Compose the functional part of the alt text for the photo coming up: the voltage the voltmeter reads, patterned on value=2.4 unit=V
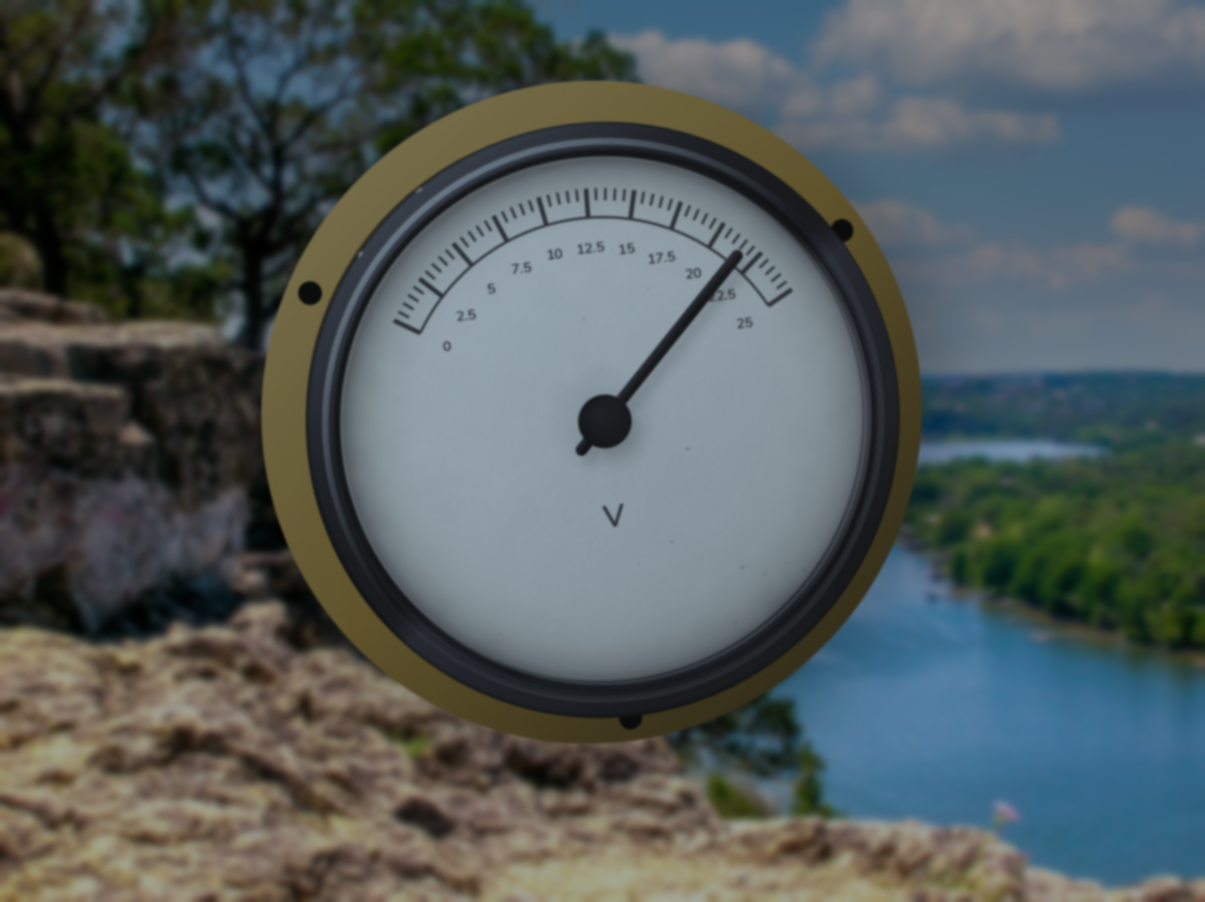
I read value=21.5 unit=V
